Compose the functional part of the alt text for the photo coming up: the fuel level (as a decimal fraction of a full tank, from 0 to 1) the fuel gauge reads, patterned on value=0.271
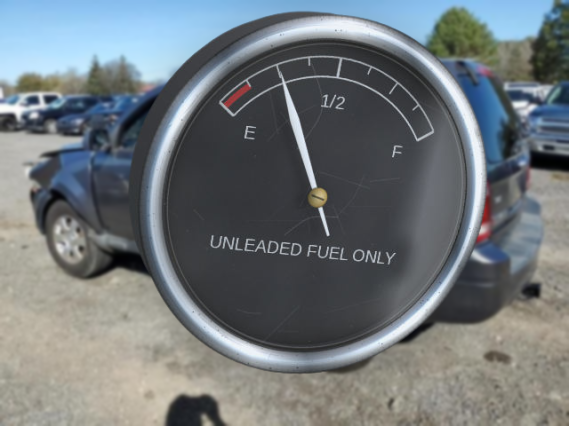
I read value=0.25
